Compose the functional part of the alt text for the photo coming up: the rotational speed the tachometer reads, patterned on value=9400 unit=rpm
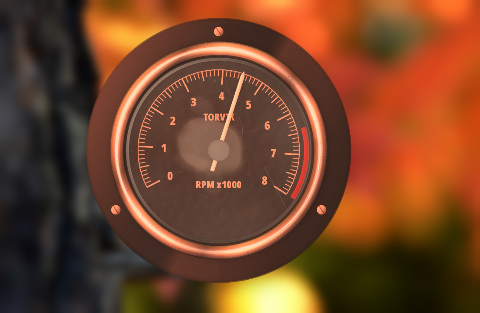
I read value=4500 unit=rpm
